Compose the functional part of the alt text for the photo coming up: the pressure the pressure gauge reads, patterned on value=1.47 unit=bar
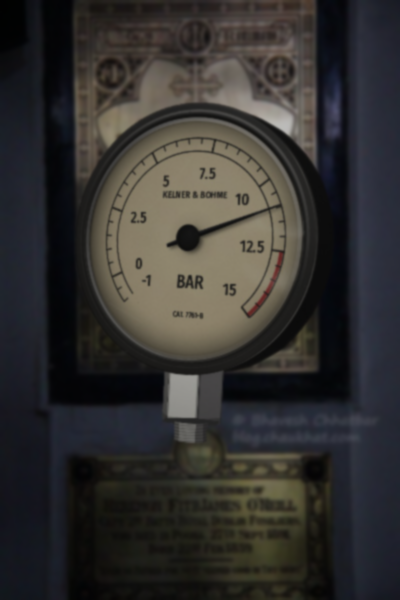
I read value=11 unit=bar
